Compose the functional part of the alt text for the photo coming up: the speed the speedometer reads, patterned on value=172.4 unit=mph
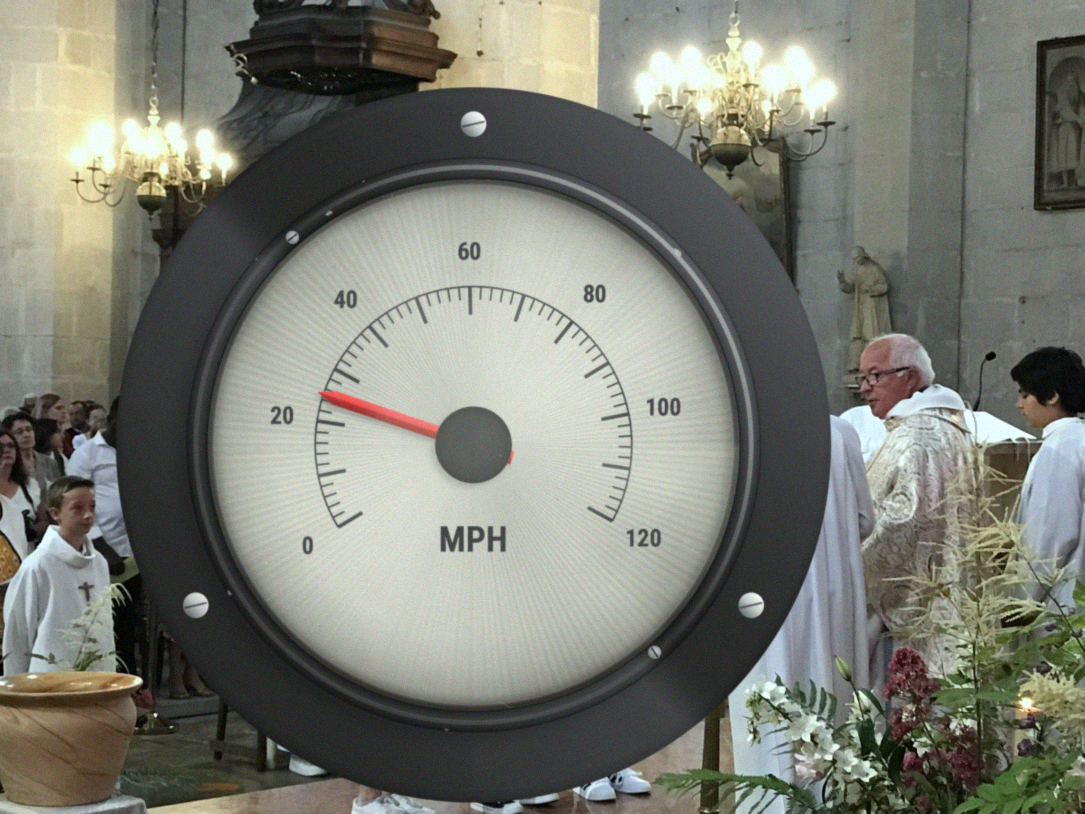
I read value=25 unit=mph
